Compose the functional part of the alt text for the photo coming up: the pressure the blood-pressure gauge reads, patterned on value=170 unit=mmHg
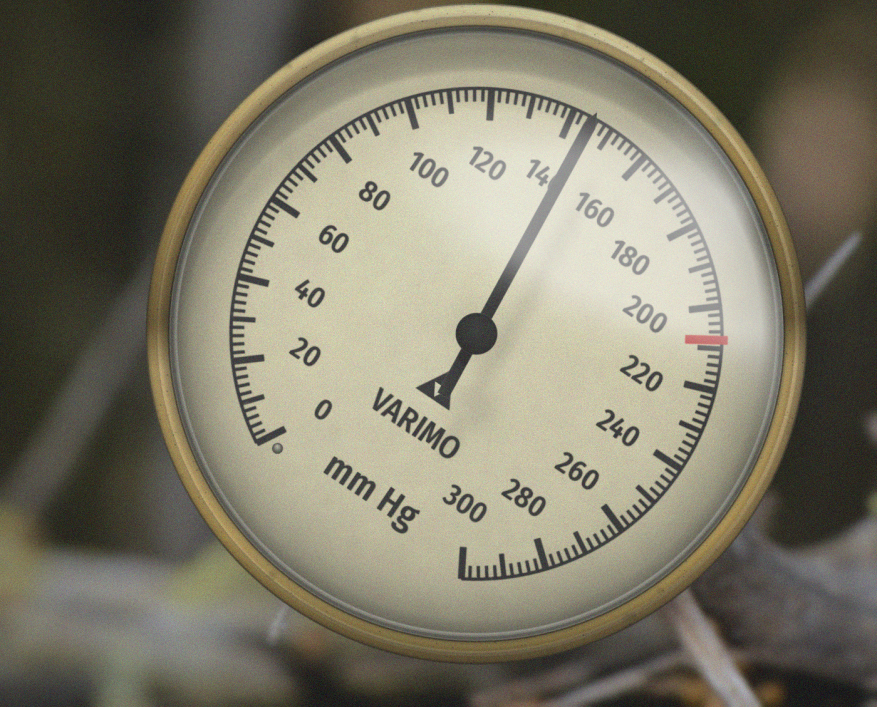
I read value=145 unit=mmHg
